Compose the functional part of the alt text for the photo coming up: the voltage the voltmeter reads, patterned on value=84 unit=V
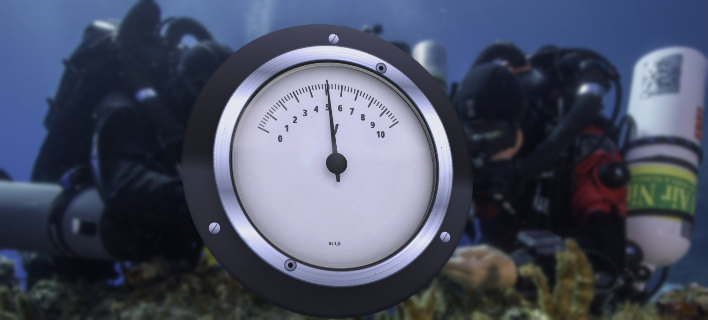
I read value=5 unit=V
